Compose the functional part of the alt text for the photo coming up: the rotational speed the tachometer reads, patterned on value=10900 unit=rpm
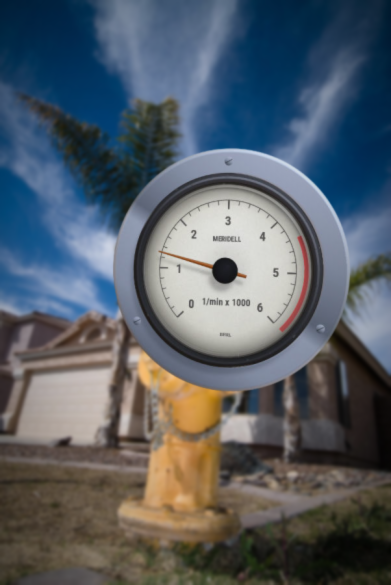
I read value=1300 unit=rpm
